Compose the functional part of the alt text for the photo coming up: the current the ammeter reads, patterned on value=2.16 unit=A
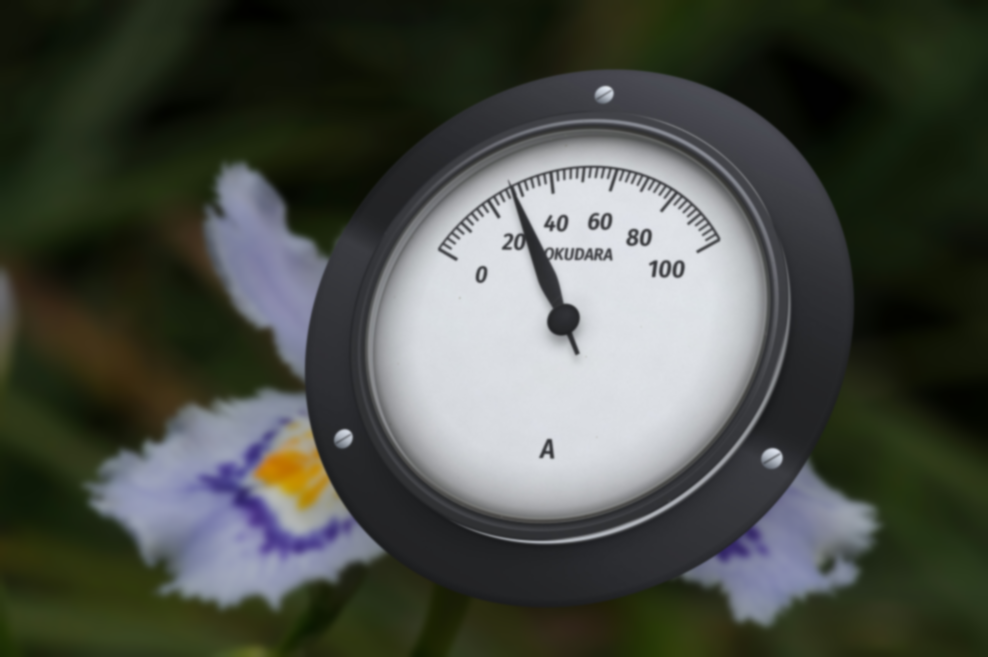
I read value=28 unit=A
